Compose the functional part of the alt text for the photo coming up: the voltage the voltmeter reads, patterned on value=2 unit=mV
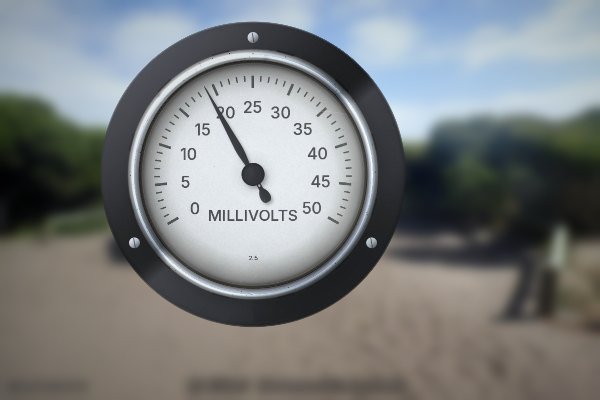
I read value=19 unit=mV
